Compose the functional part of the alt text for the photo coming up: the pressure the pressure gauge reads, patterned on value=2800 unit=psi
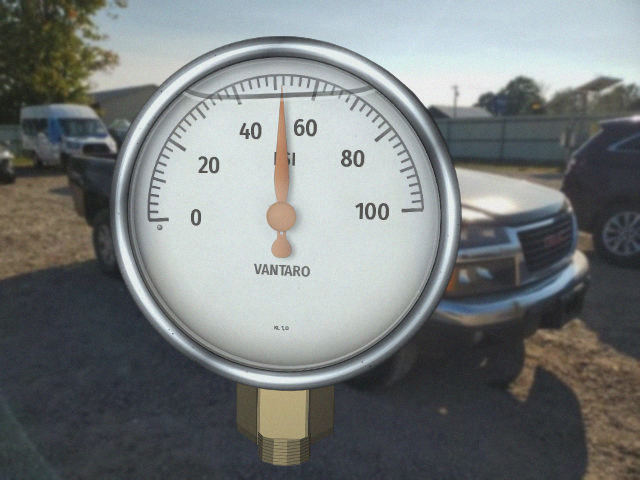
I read value=52 unit=psi
